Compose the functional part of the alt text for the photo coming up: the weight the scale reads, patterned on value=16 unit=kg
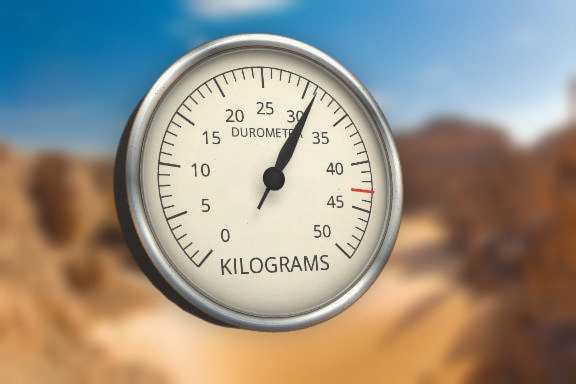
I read value=31 unit=kg
